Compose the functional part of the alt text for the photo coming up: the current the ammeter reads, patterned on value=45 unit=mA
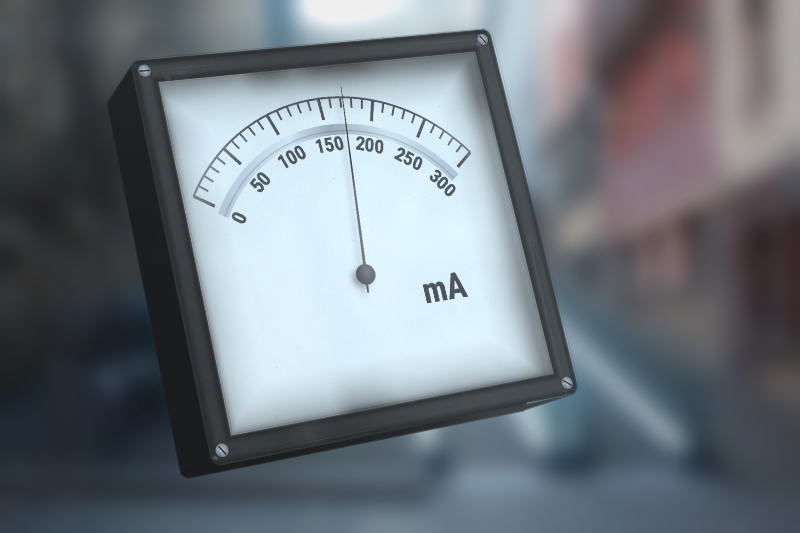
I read value=170 unit=mA
